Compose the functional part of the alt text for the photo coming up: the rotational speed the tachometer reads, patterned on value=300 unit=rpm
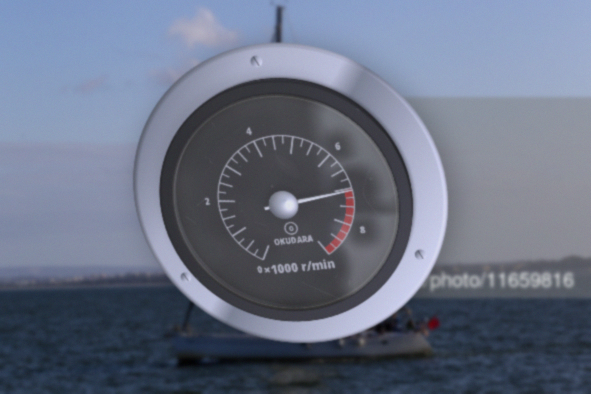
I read value=7000 unit=rpm
